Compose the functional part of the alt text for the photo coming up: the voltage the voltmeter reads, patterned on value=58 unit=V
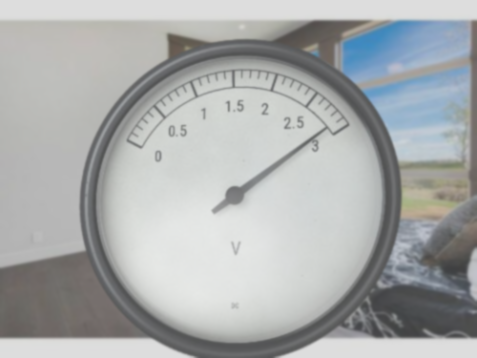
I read value=2.9 unit=V
